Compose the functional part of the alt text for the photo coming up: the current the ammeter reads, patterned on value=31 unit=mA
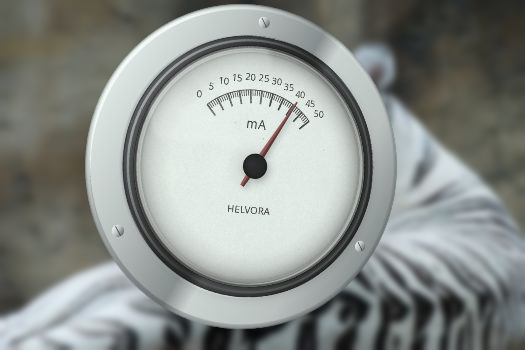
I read value=40 unit=mA
